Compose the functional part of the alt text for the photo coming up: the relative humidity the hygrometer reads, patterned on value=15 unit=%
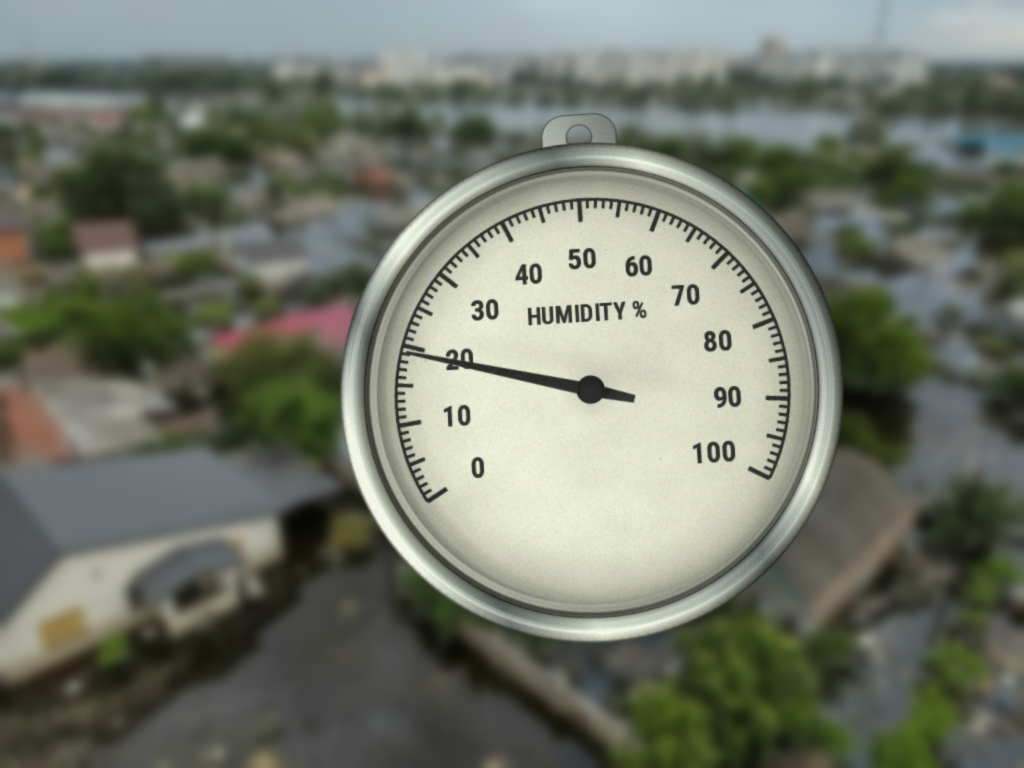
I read value=19 unit=%
